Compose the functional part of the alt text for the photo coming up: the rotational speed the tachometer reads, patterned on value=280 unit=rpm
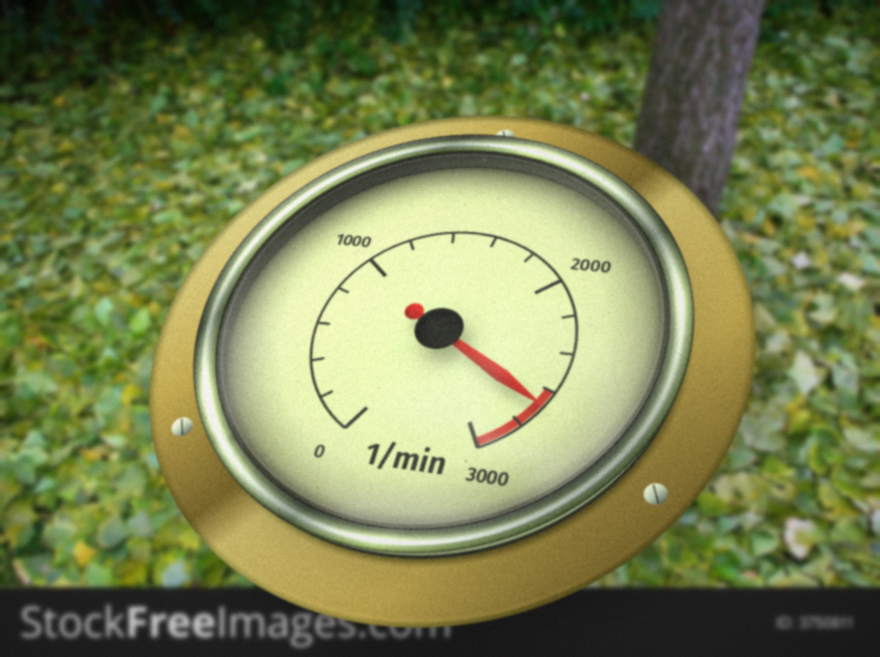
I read value=2700 unit=rpm
